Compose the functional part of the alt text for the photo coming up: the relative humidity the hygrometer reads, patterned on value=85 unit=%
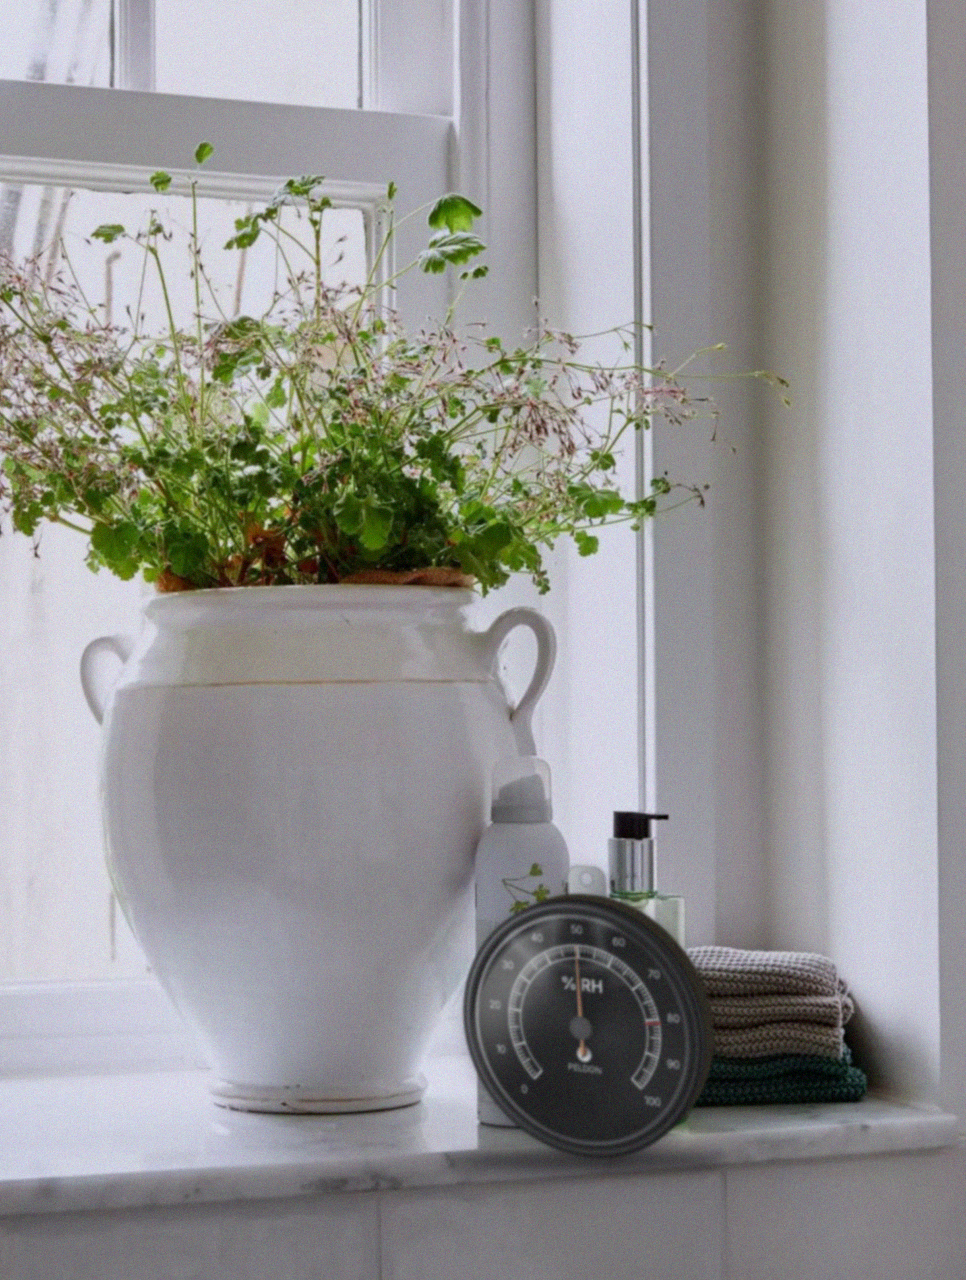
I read value=50 unit=%
